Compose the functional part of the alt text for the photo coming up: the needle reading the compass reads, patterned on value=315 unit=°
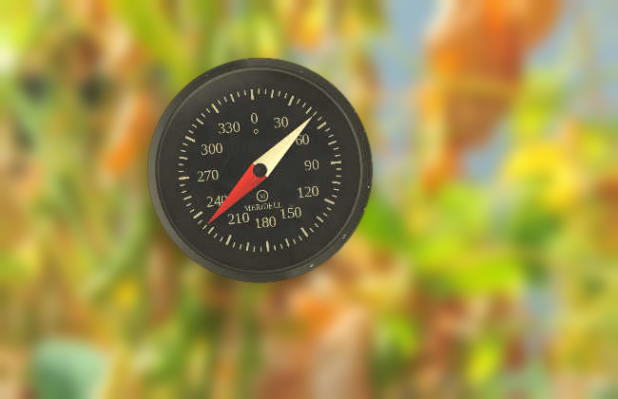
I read value=230 unit=°
